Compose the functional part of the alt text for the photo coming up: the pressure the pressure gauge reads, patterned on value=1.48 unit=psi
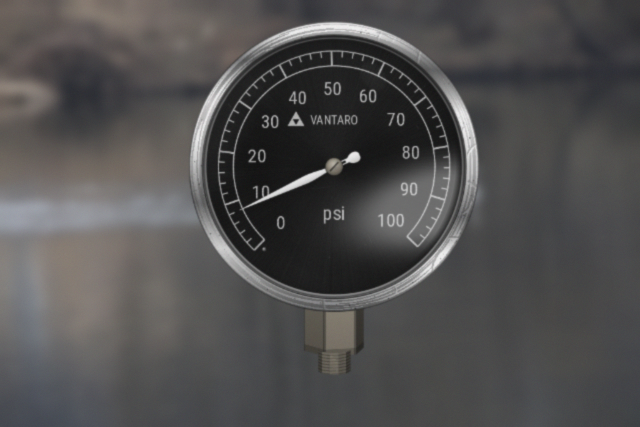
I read value=8 unit=psi
